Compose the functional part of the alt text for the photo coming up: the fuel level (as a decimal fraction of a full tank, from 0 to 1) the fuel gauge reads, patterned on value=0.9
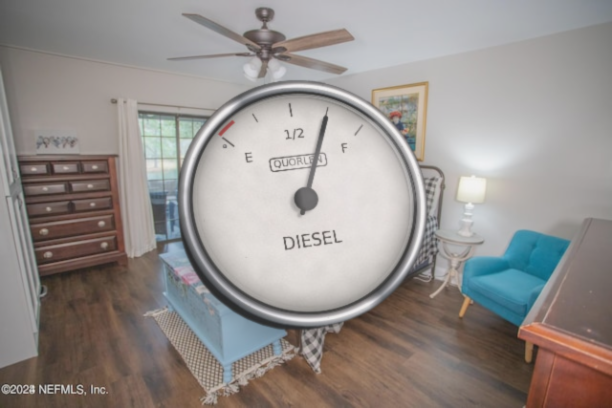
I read value=0.75
